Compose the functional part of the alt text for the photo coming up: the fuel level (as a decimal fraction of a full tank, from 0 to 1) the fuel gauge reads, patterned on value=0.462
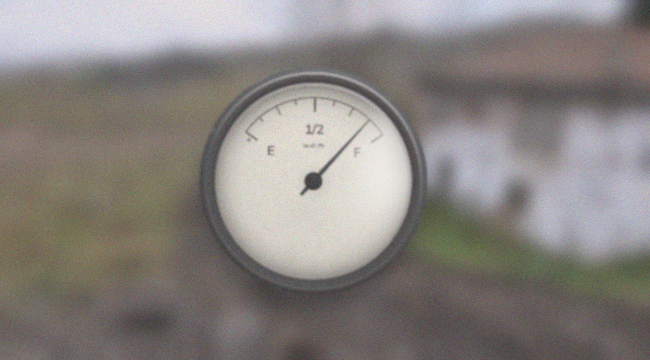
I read value=0.875
